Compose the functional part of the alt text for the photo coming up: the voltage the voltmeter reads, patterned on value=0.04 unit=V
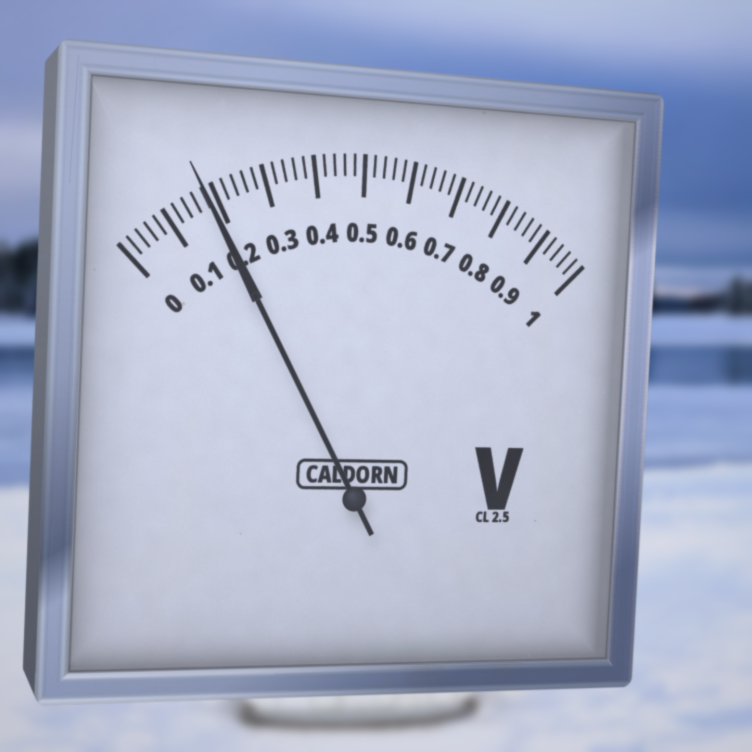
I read value=0.18 unit=V
